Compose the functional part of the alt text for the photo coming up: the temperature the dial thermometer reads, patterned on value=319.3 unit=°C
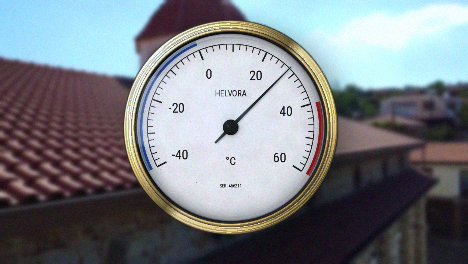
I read value=28 unit=°C
